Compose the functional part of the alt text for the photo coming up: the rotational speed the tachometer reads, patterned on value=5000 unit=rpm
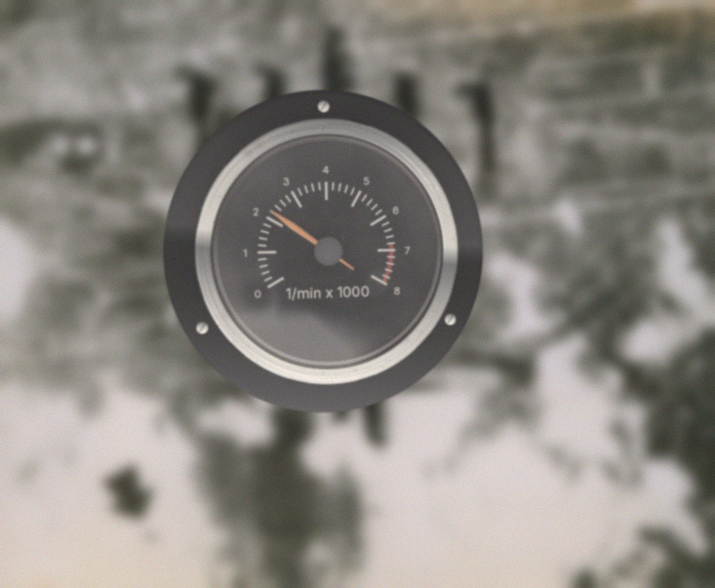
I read value=2200 unit=rpm
